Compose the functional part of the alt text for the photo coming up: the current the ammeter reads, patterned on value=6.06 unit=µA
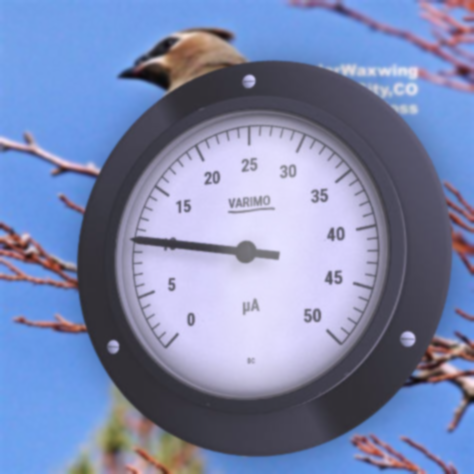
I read value=10 unit=µA
